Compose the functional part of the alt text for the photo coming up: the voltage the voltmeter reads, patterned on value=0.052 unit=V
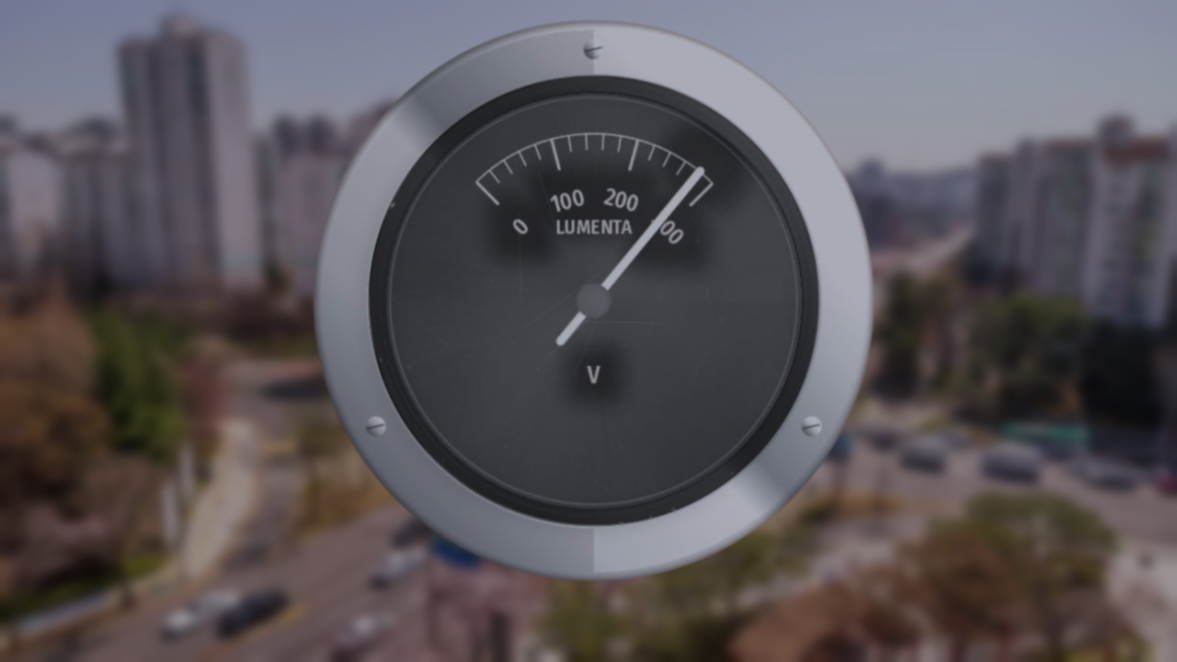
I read value=280 unit=V
